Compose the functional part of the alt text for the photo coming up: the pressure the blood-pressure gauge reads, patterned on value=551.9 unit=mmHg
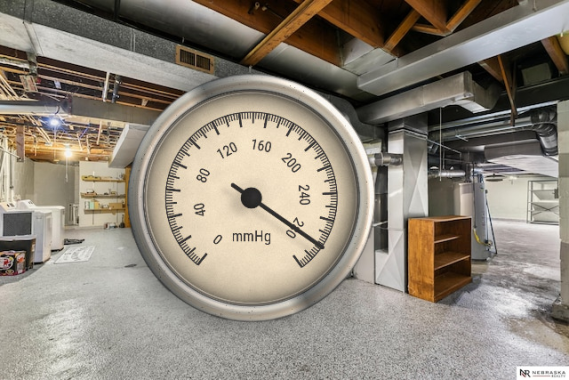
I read value=280 unit=mmHg
